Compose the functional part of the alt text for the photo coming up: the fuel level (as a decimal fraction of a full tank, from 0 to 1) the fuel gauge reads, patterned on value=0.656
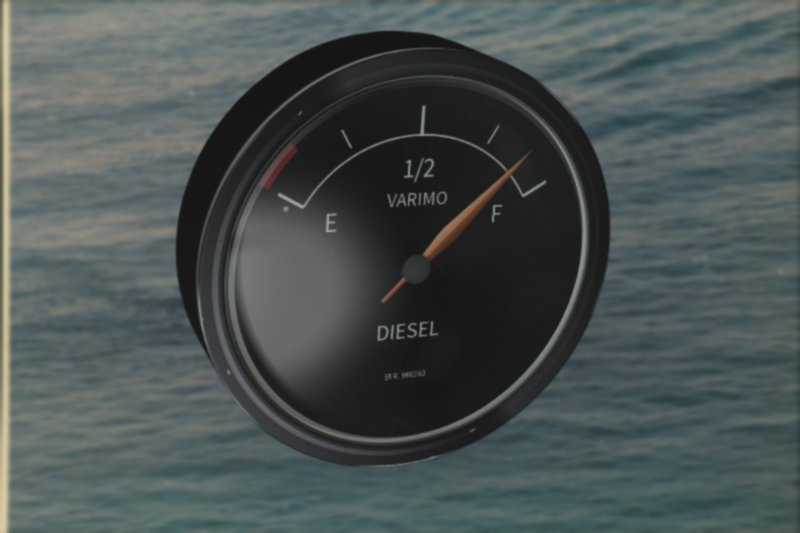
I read value=0.875
